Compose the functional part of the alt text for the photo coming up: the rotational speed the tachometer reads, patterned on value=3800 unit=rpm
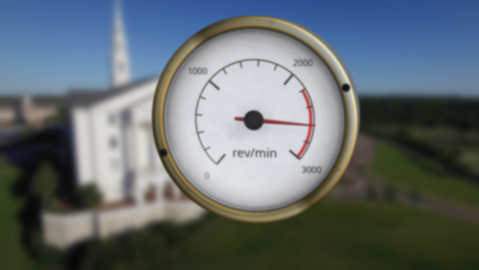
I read value=2600 unit=rpm
